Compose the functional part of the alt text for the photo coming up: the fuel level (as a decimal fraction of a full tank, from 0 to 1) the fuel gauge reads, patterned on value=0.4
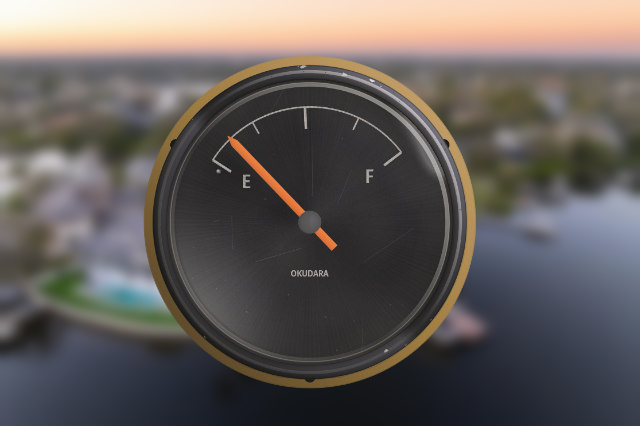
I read value=0.125
